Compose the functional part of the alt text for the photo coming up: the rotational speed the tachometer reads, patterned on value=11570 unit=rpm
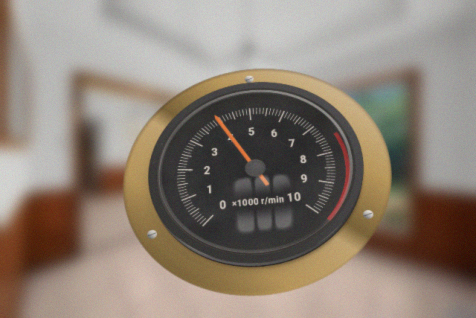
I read value=4000 unit=rpm
